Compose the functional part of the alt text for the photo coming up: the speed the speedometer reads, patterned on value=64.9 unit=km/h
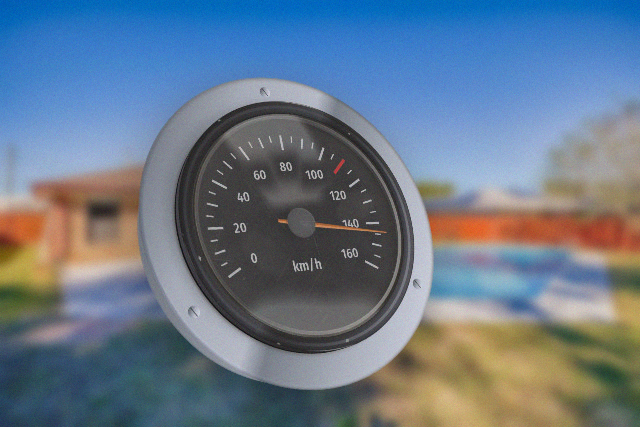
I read value=145 unit=km/h
